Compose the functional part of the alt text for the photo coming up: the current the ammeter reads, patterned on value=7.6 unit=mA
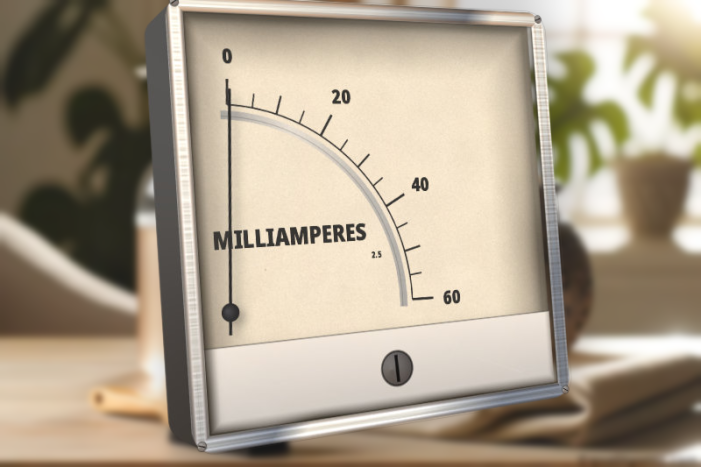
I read value=0 unit=mA
